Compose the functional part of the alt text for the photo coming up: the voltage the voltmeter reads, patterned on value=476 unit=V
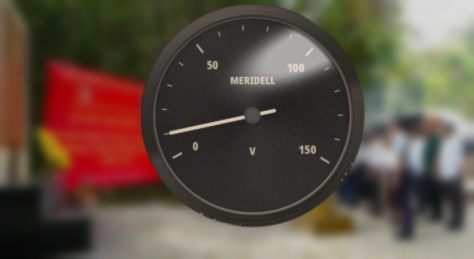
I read value=10 unit=V
